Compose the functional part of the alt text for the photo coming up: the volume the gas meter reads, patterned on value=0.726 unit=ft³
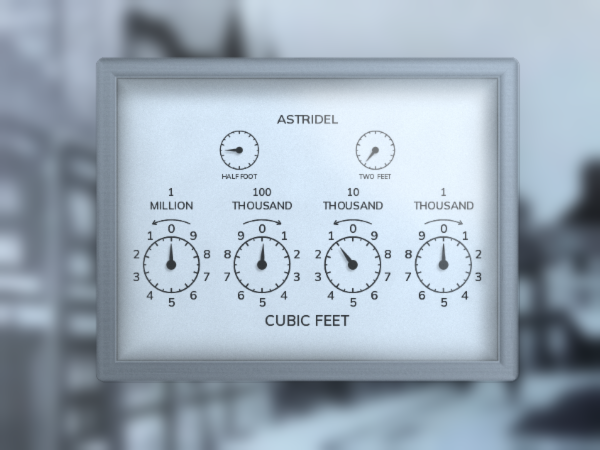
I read value=1000 unit=ft³
